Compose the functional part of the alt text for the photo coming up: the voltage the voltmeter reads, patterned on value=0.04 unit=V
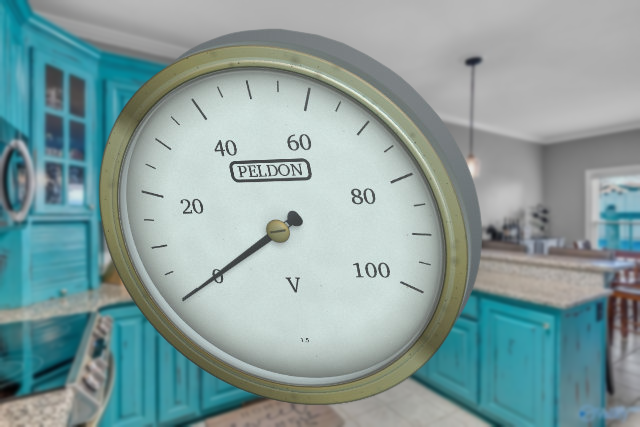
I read value=0 unit=V
